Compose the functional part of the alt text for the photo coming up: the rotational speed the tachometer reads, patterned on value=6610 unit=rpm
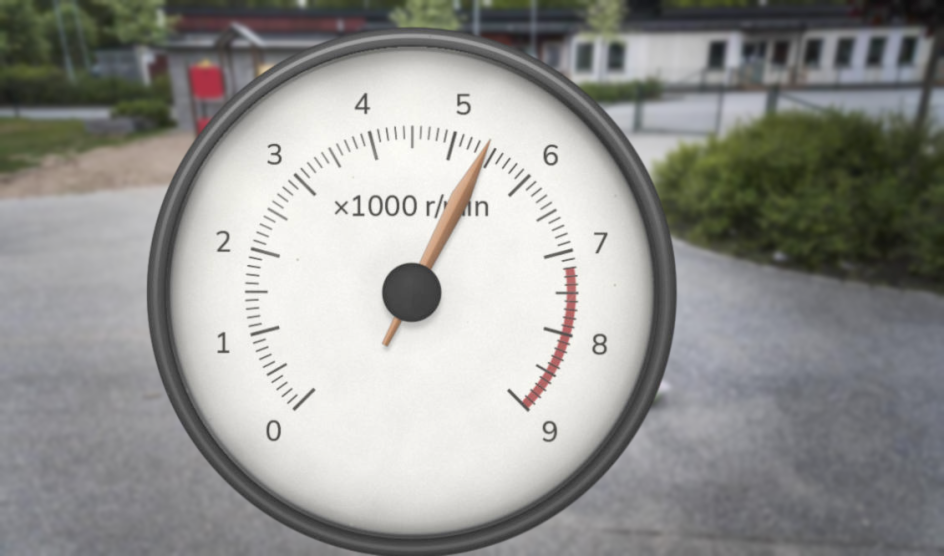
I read value=5400 unit=rpm
